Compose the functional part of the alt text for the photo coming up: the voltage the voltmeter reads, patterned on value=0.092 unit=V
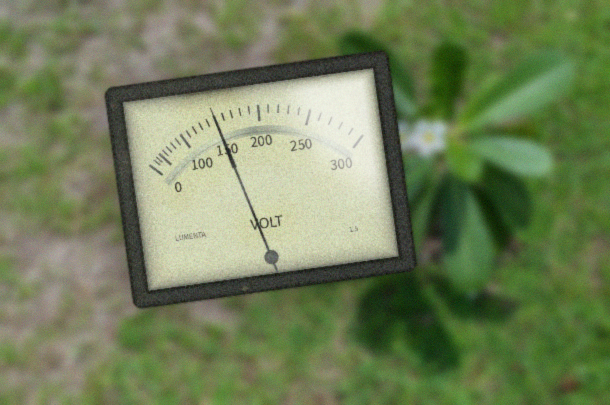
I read value=150 unit=V
